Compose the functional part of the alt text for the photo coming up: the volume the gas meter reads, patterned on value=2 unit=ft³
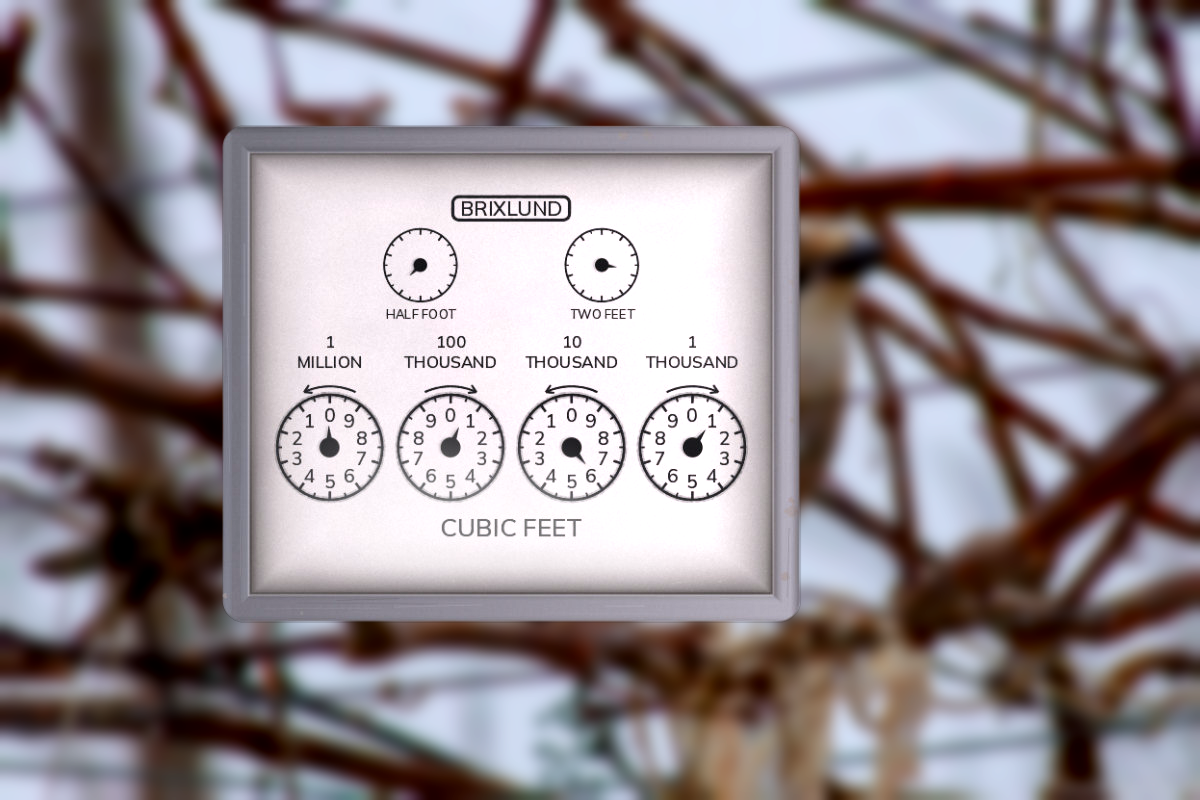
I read value=6100 unit=ft³
